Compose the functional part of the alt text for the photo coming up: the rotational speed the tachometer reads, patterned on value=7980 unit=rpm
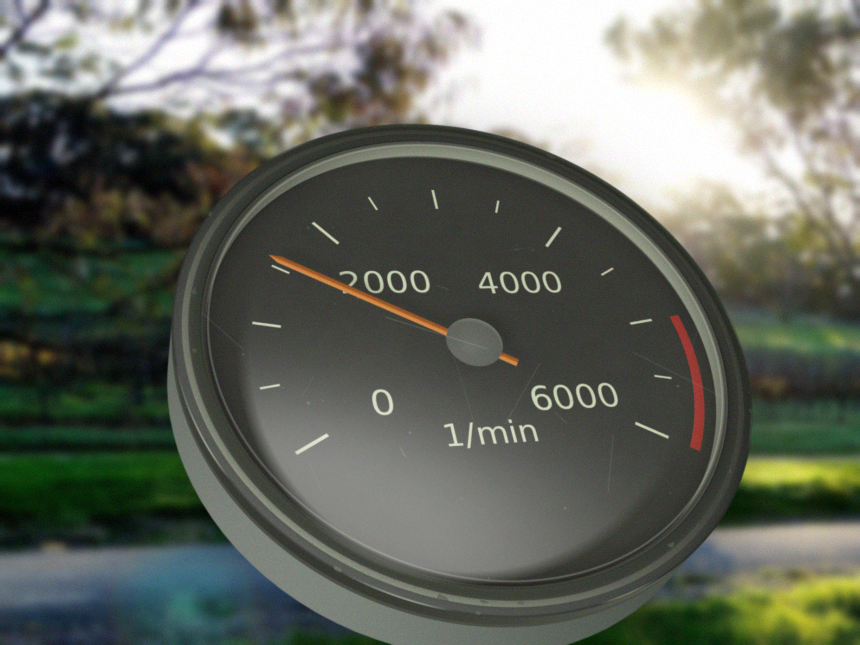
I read value=1500 unit=rpm
